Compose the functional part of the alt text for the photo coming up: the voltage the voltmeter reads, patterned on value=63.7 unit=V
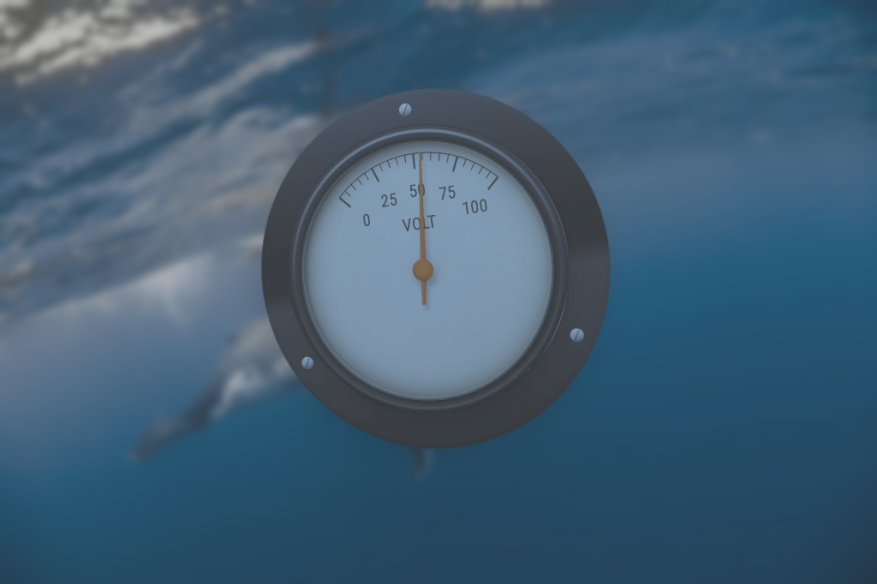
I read value=55 unit=V
